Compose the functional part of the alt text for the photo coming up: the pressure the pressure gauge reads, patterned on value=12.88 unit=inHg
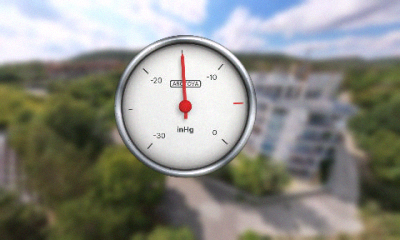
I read value=-15 unit=inHg
